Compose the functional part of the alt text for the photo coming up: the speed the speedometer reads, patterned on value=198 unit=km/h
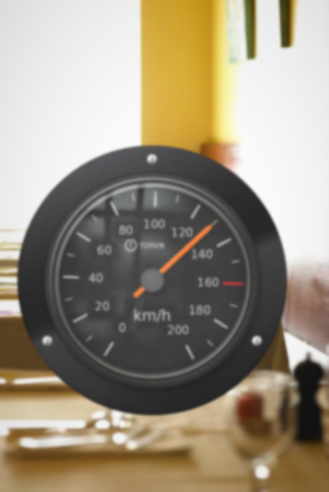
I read value=130 unit=km/h
